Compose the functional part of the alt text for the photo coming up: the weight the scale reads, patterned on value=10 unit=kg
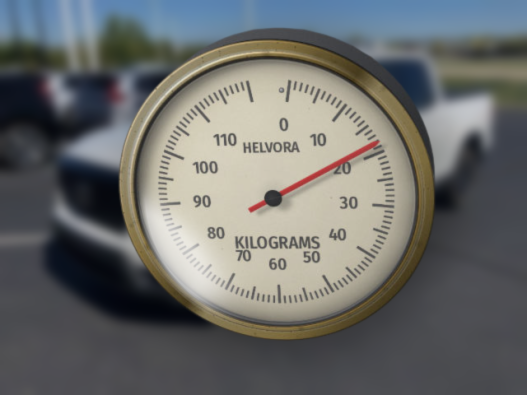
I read value=18 unit=kg
